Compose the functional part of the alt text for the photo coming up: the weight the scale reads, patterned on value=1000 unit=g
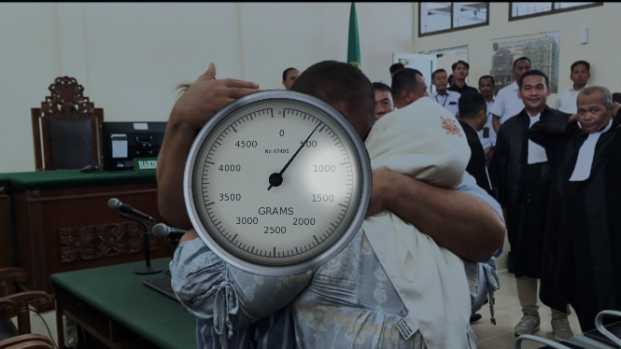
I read value=450 unit=g
